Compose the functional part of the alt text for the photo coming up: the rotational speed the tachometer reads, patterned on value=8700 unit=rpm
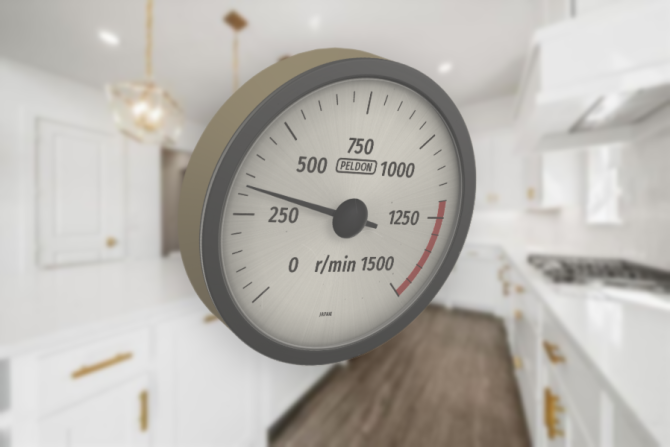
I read value=325 unit=rpm
